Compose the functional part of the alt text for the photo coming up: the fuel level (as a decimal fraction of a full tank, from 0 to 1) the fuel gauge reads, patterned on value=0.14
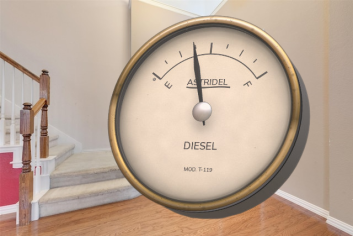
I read value=0.375
